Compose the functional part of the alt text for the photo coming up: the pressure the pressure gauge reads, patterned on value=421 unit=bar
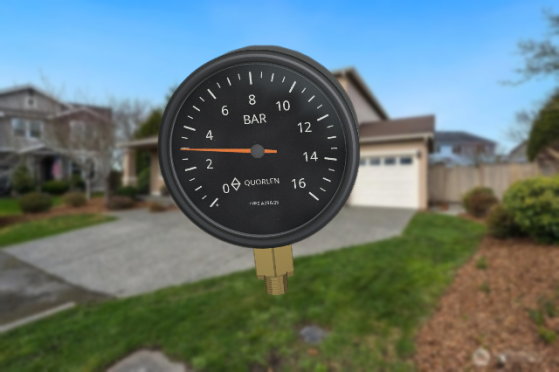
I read value=3 unit=bar
